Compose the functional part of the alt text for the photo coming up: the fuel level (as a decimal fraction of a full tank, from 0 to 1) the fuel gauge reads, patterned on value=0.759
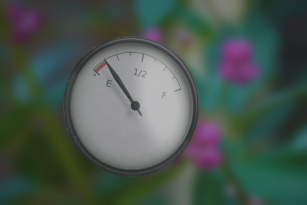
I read value=0.125
